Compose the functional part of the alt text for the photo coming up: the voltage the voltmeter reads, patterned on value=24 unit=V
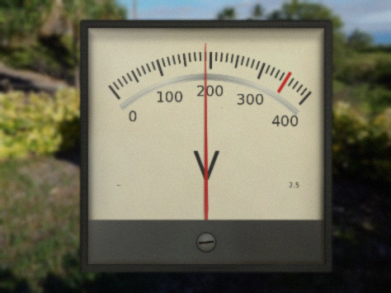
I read value=190 unit=V
